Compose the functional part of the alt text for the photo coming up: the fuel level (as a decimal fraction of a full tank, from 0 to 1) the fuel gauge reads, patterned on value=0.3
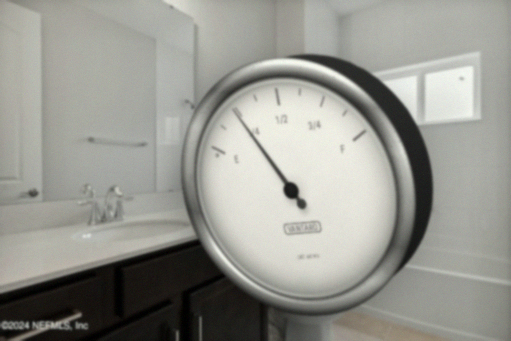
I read value=0.25
